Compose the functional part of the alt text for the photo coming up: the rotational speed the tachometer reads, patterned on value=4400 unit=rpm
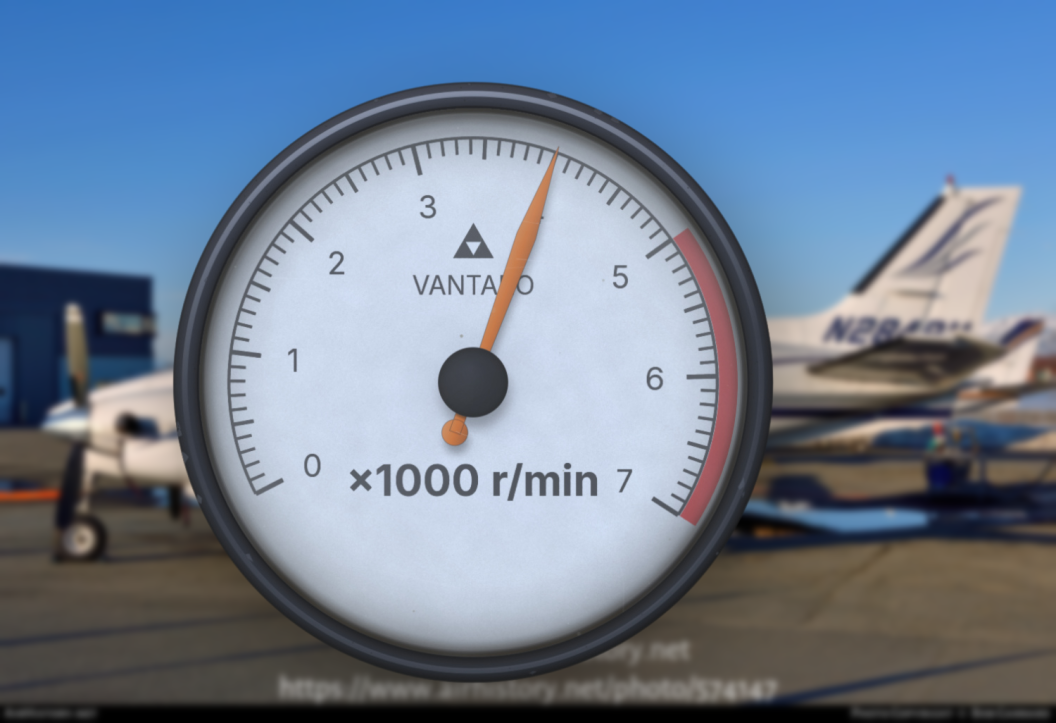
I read value=4000 unit=rpm
